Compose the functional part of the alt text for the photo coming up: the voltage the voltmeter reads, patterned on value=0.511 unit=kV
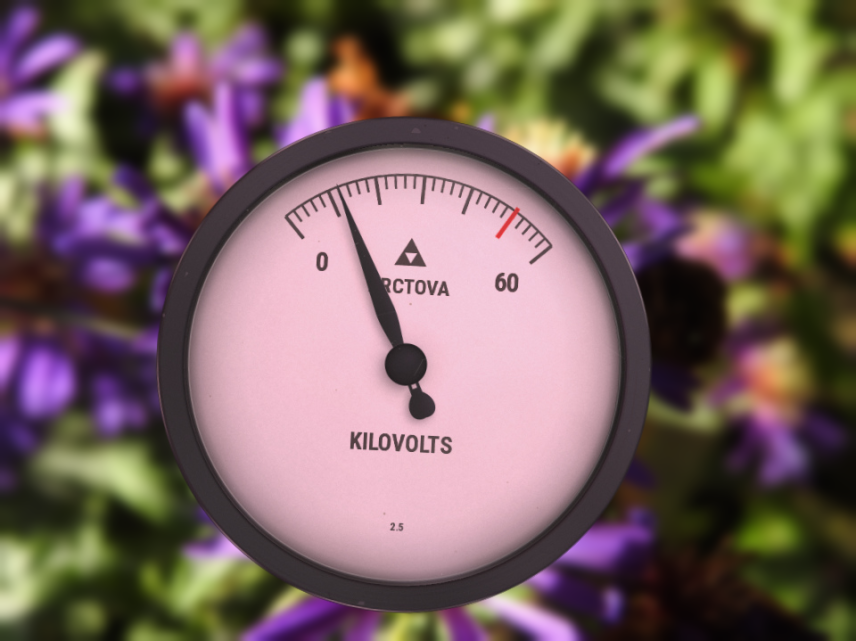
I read value=12 unit=kV
